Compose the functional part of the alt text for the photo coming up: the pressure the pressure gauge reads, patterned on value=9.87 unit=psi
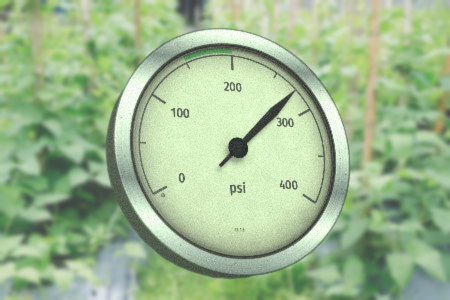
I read value=275 unit=psi
